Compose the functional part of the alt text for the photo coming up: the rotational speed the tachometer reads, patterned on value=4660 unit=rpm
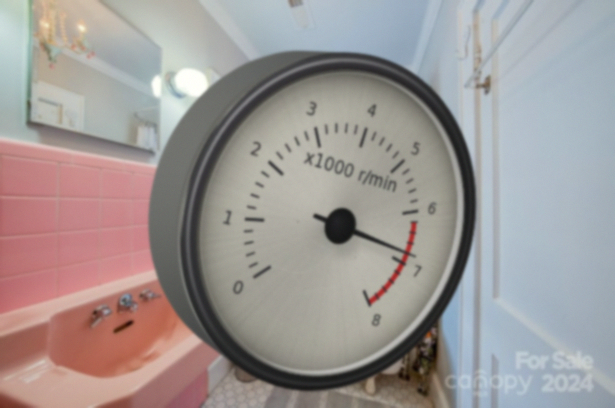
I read value=6800 unit=rpm
